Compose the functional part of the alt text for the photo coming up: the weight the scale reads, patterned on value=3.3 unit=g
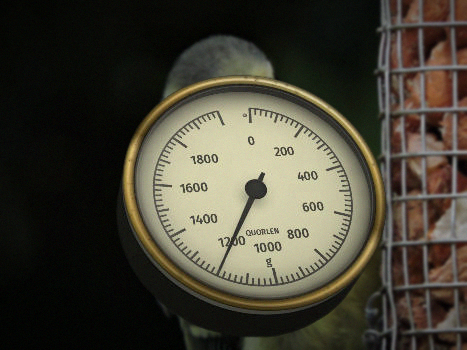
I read value=1200 unit=g
